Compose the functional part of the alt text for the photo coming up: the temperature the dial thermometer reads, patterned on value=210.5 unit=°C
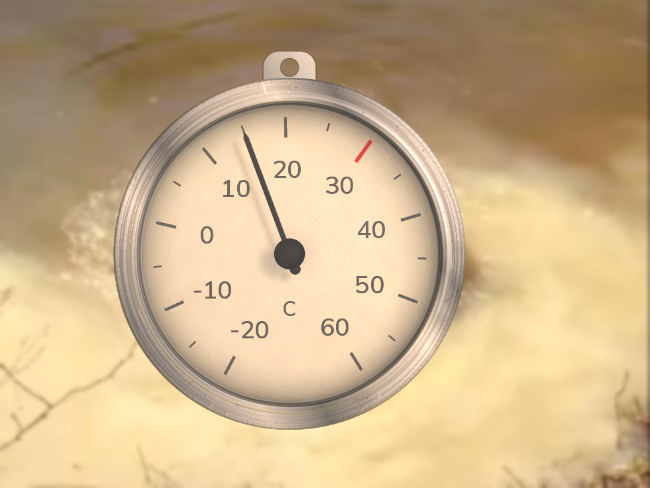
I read value=15 unit=°C
